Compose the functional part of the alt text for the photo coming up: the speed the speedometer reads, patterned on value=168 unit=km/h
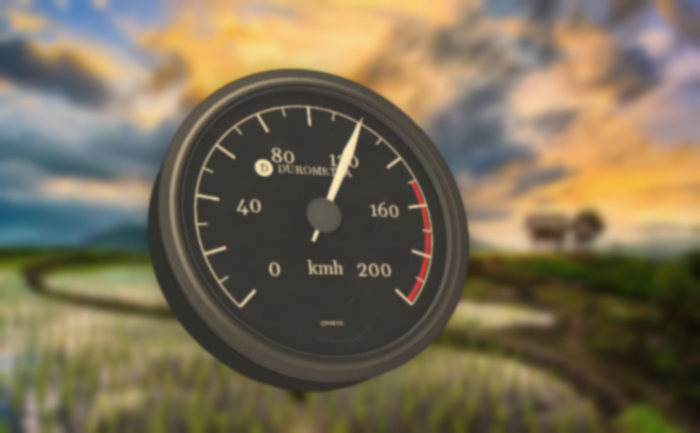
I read value=120 unit=km/h
